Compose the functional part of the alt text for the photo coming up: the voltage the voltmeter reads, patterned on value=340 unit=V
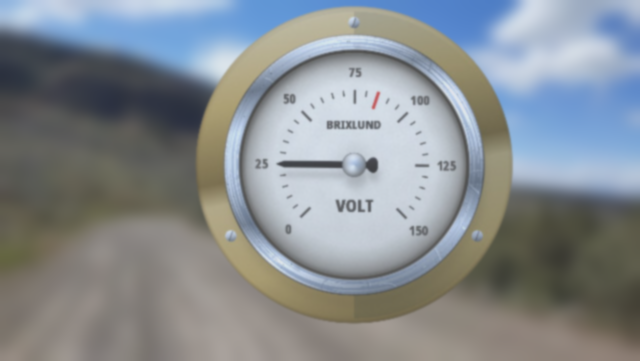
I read value=25 unit=V
